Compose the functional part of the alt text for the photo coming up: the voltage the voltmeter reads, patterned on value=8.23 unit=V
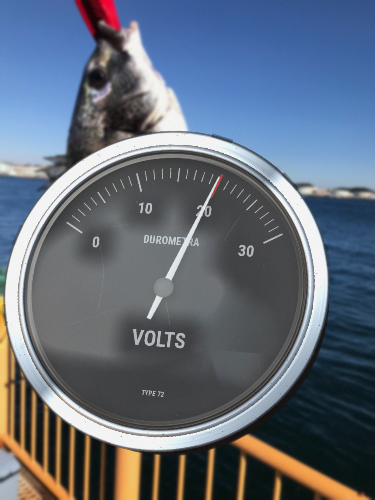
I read value=20 unit=V
